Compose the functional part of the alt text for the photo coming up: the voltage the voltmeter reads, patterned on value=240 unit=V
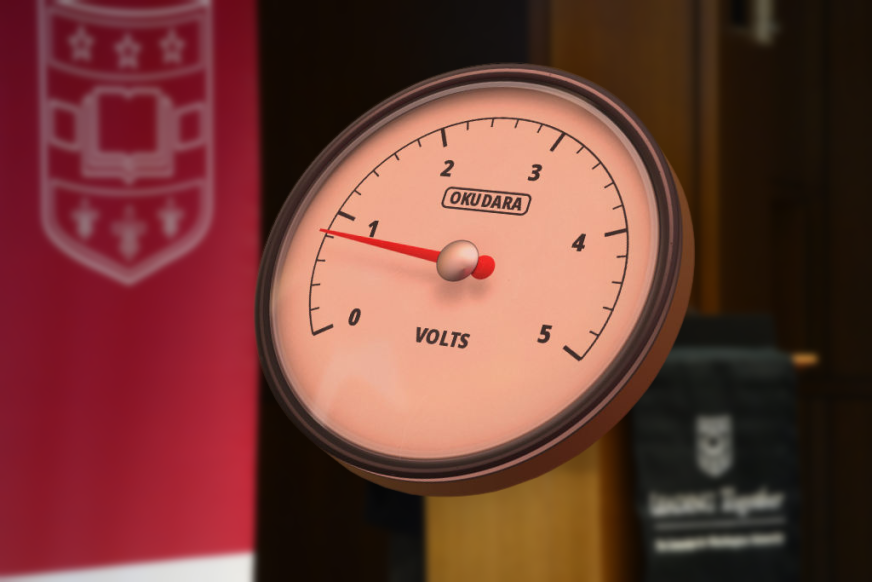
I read value=0.8 unit=V
